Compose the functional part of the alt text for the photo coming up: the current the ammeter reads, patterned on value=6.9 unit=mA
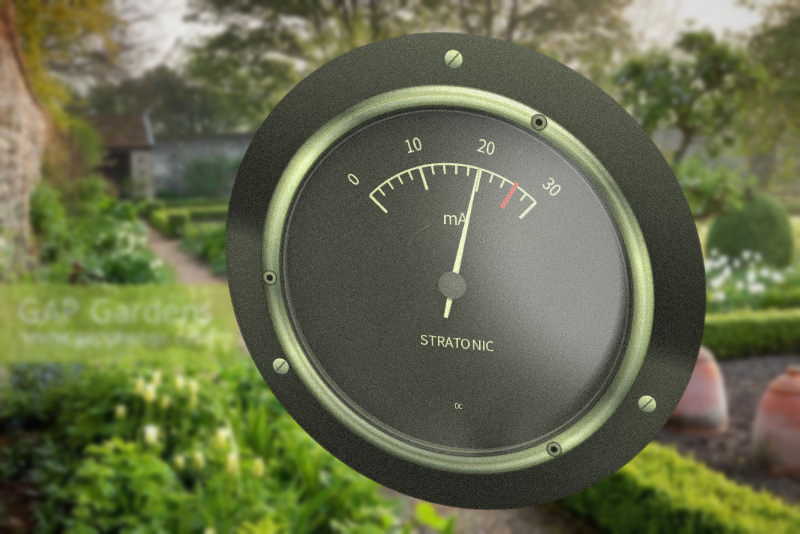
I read value=20 unit=mA
